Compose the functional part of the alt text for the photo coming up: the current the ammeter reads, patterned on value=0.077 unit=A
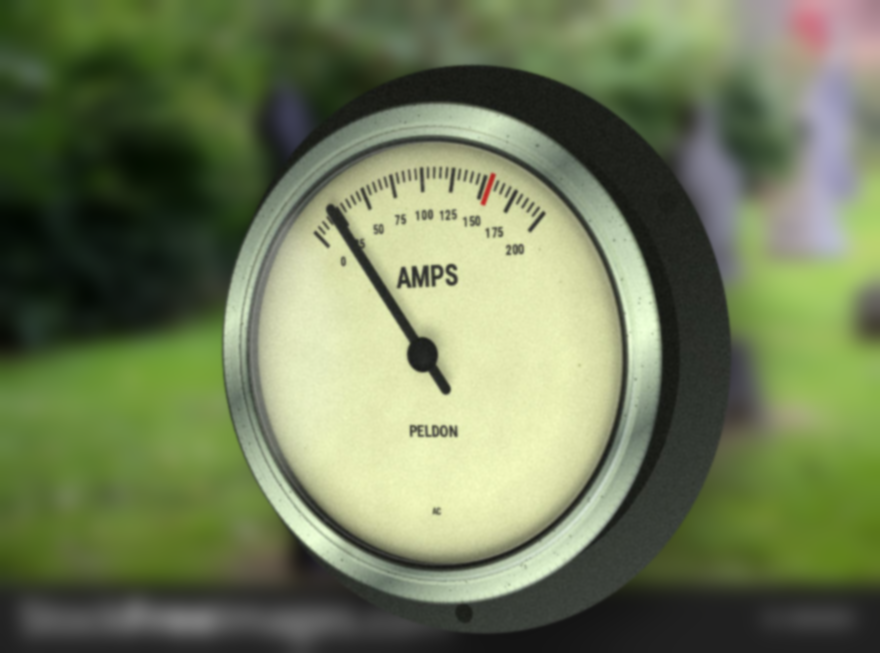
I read value=25 unit=A
